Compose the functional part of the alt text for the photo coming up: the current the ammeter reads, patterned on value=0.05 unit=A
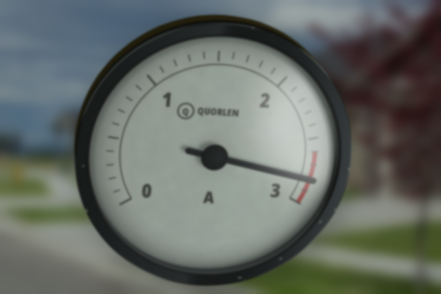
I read value=2.8 unit=A
